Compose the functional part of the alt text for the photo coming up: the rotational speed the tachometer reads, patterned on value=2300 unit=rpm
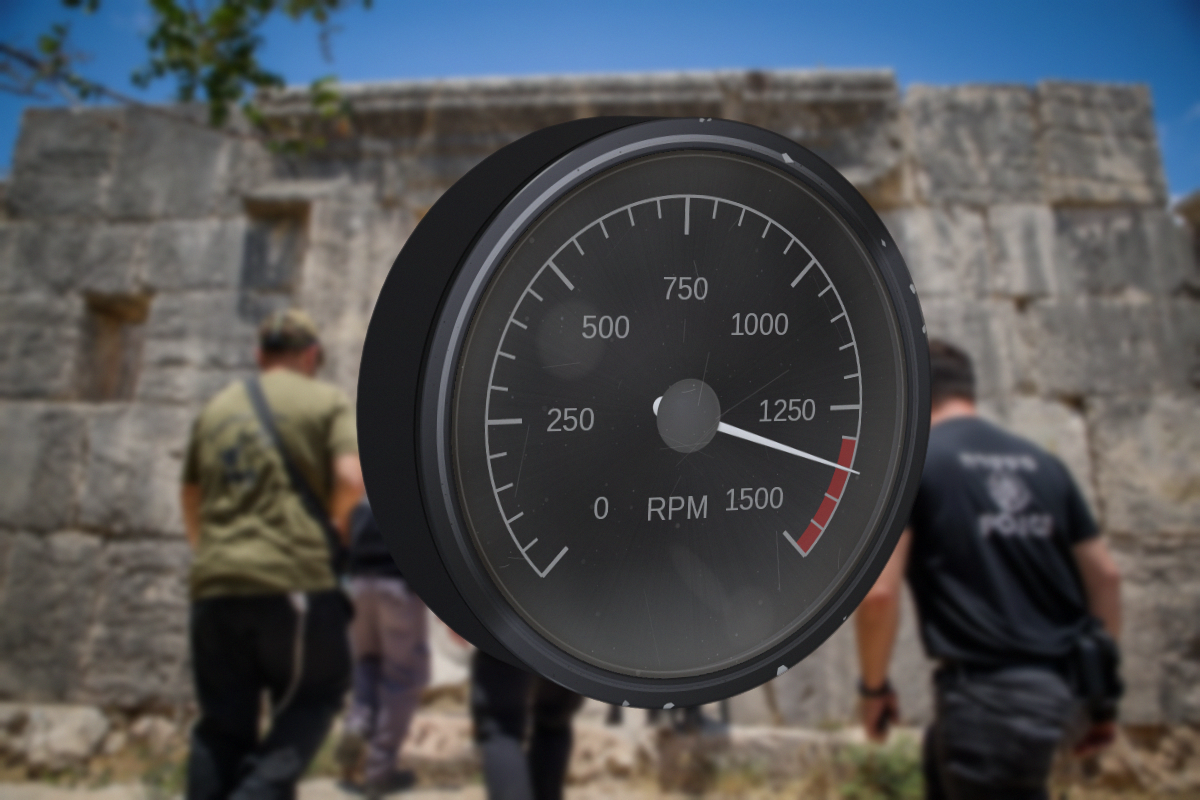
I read value=1350 unit=rpm
